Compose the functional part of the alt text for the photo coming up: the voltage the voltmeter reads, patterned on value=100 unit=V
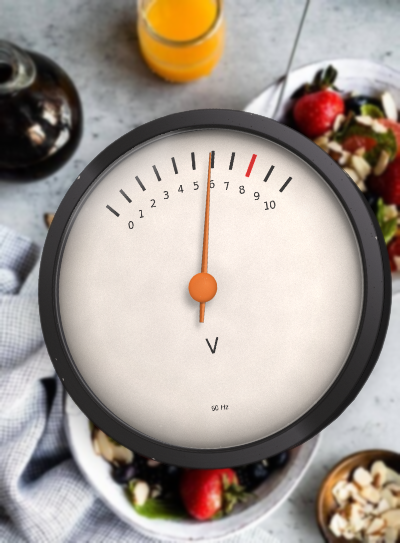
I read value=6 unit=V
